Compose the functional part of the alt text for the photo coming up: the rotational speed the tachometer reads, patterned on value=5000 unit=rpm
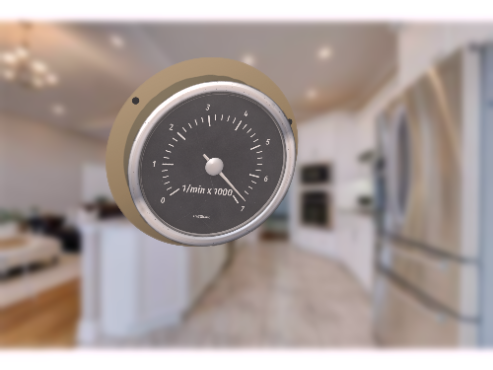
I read value=6800 unit=rpm
